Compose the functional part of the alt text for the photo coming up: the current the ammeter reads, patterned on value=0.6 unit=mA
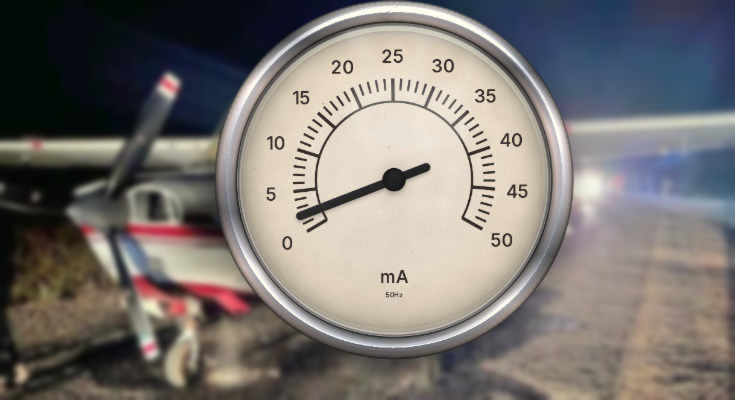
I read value=2 unit=mA
